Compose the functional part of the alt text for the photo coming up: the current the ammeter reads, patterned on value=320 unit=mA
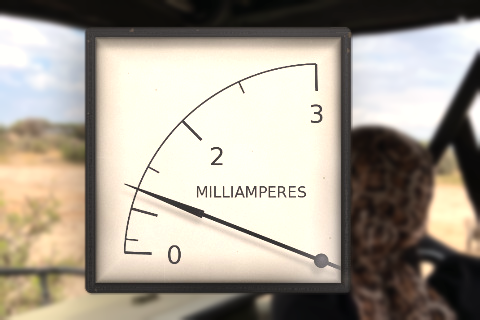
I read value=1.25 unit=mA
